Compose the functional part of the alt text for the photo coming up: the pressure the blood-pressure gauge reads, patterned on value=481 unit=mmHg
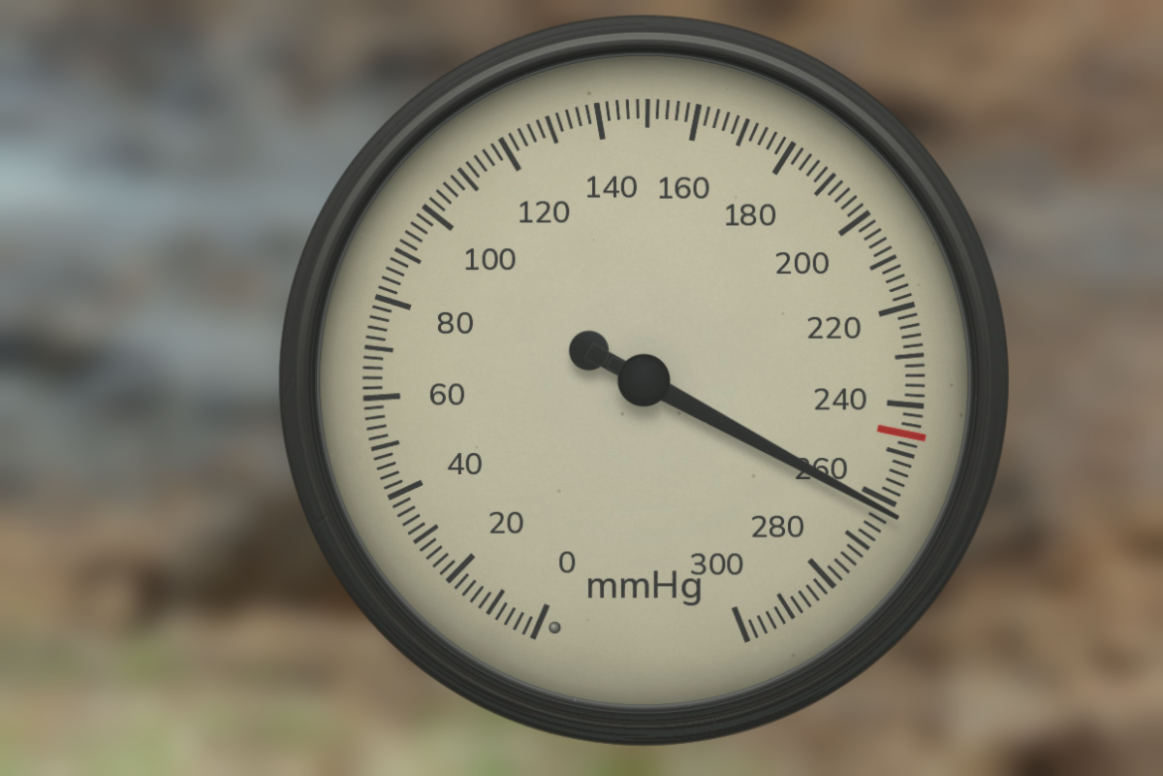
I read value=262 unit=mmHg
